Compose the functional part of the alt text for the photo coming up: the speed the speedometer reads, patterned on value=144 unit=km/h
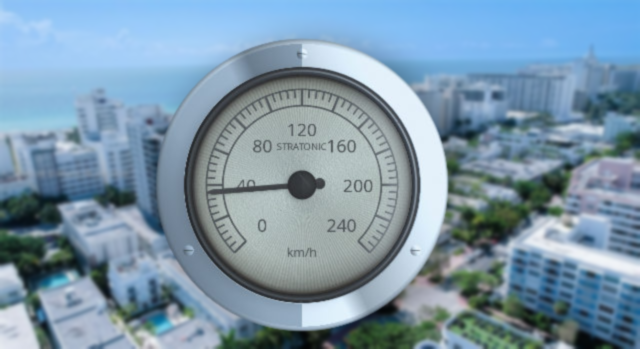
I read value=36 unit=km/h
